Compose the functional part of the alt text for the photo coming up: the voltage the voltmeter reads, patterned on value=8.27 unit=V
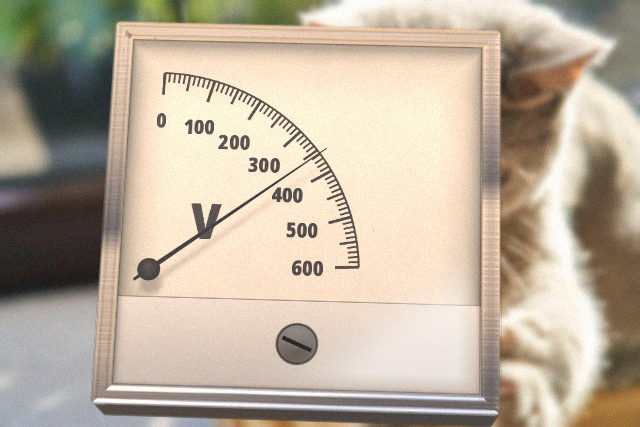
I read value=360 unit=V
